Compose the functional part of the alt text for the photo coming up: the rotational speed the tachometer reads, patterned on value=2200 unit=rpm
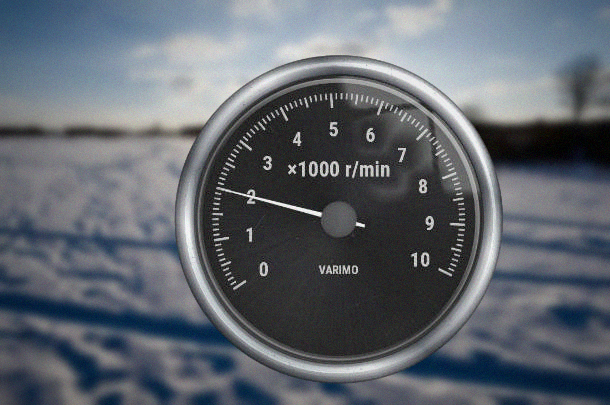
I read value=2000 unit=rpm
